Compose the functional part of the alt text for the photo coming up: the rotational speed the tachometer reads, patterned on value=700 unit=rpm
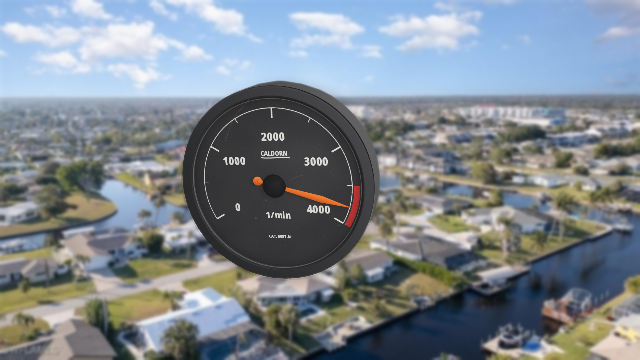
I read value=3750 unit=rpm
